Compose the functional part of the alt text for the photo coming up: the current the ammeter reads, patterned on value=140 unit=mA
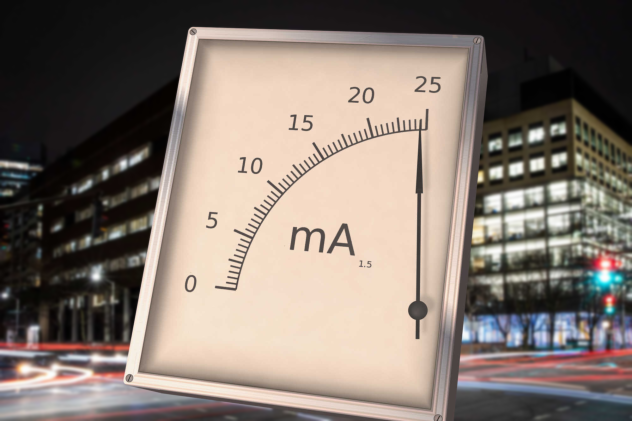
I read value=24.5 unit=mA
